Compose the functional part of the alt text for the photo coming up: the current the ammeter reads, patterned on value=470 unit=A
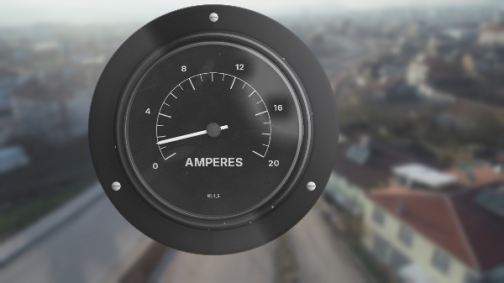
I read value=1.5 unit=A
